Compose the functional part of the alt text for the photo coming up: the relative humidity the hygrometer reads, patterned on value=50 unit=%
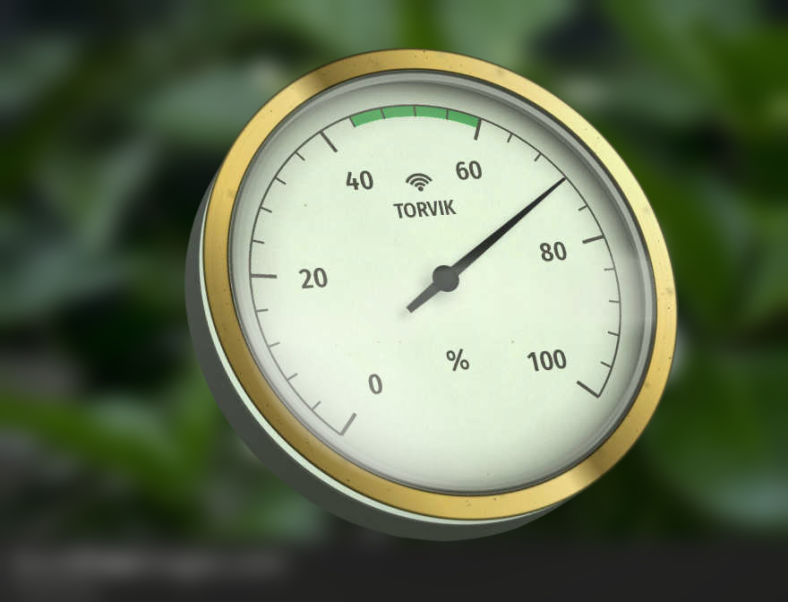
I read value=72 unit=%
